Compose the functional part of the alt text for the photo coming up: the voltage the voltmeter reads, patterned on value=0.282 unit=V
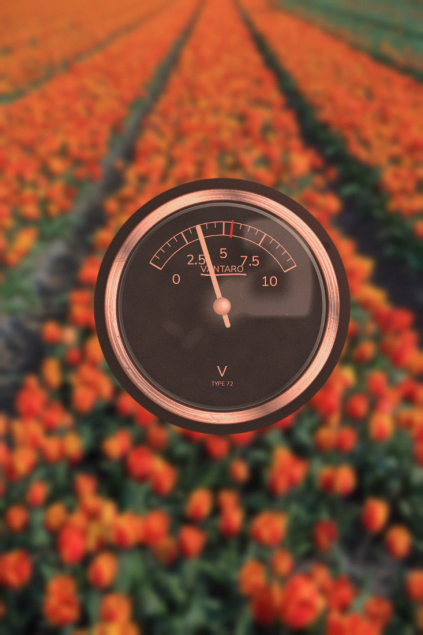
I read value=3.5 unit=V
